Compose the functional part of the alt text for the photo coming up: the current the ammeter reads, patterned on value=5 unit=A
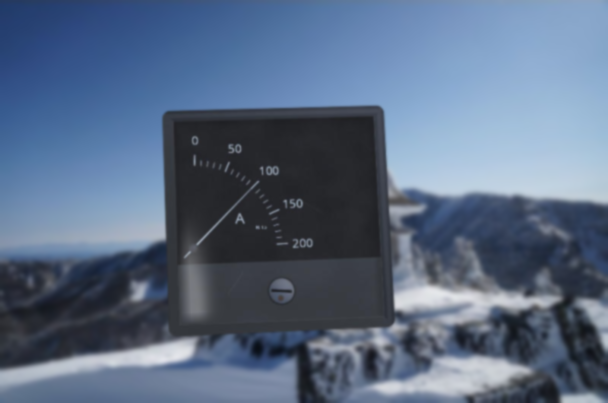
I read value=100 unit=A
